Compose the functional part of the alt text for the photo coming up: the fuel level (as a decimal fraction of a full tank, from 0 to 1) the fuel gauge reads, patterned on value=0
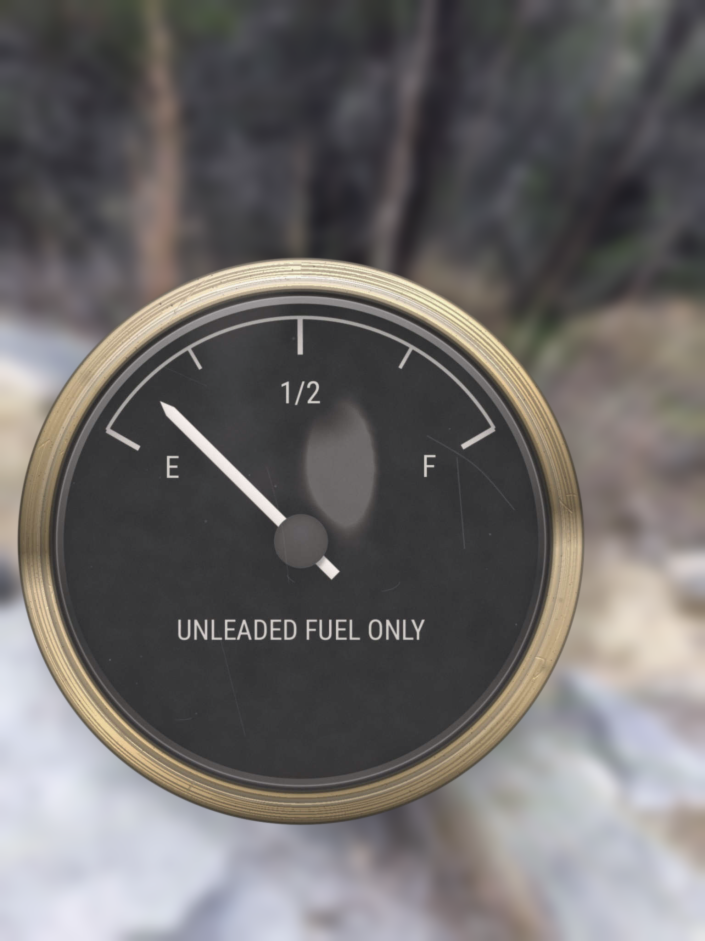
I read value=0.125
